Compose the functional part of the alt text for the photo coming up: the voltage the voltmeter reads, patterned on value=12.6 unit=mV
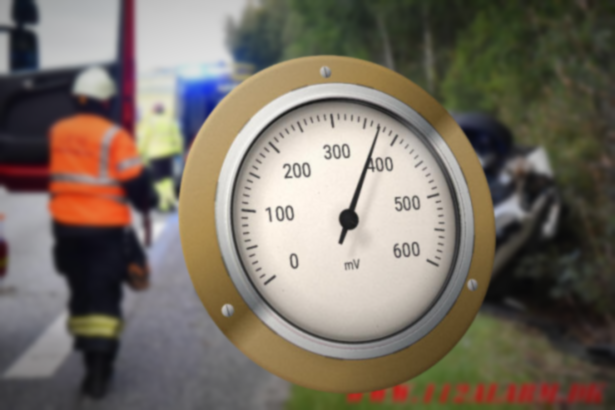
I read value=370 unit=mV
